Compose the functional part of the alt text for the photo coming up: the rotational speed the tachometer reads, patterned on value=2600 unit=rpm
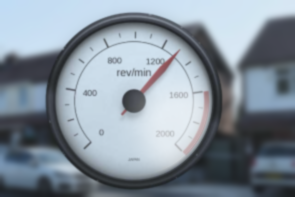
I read value=1300 unit=rpm
